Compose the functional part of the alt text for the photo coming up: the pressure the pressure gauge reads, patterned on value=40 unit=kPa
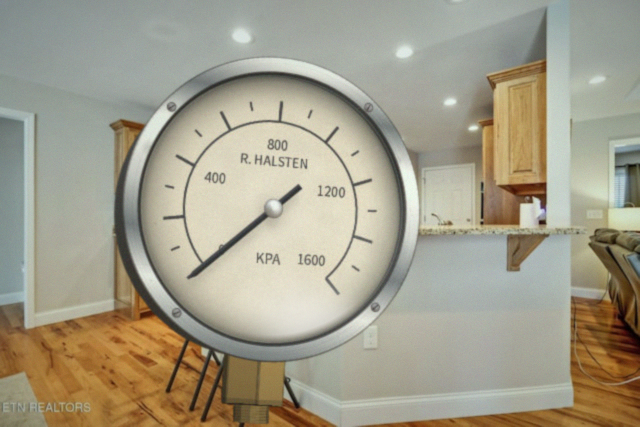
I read value=0 unit=kPa
